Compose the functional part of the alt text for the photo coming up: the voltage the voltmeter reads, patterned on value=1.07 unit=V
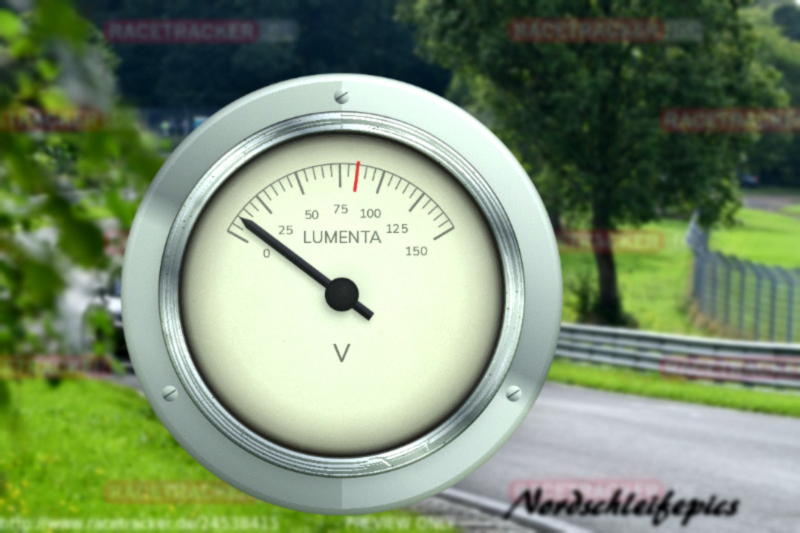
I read value=10 unit=V
